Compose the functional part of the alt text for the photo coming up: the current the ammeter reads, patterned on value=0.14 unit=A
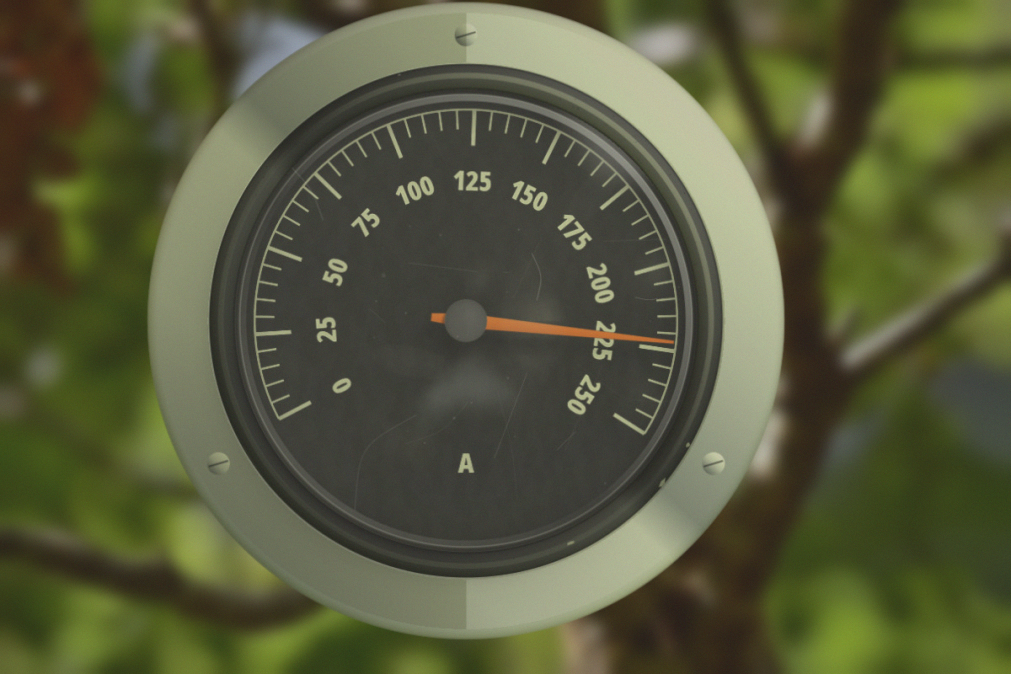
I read value=222.5 unit=A
